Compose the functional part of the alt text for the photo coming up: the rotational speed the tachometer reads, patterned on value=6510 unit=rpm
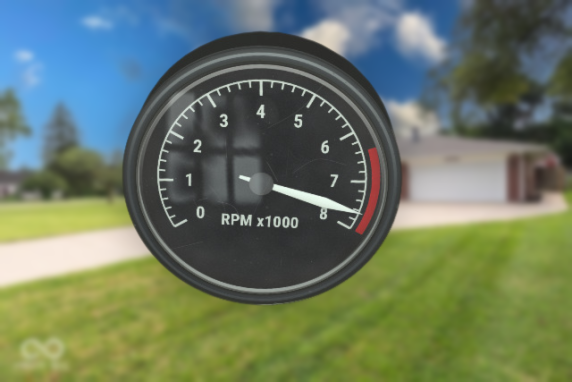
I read value=7600 unit=rpm
